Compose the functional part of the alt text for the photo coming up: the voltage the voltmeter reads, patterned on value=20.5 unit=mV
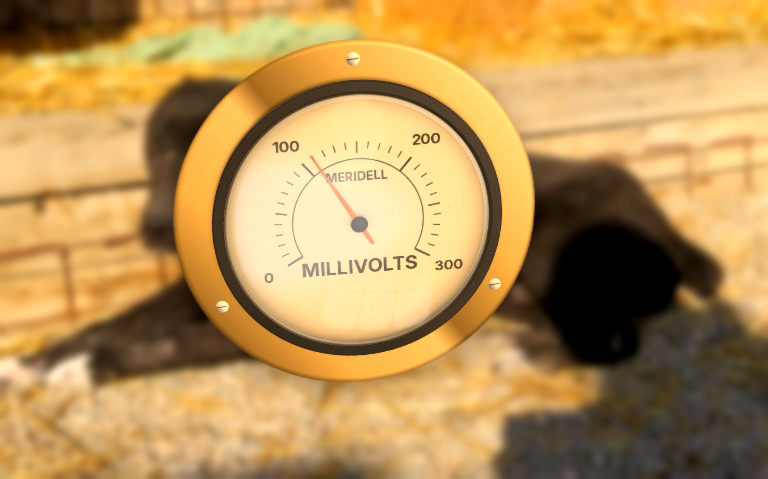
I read value=110 unit=mV
